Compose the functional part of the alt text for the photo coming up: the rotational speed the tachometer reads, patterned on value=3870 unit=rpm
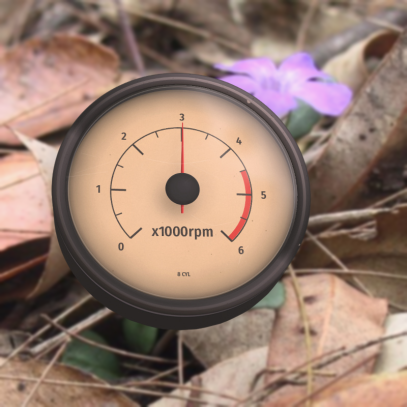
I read value=3000 unit=rpm
